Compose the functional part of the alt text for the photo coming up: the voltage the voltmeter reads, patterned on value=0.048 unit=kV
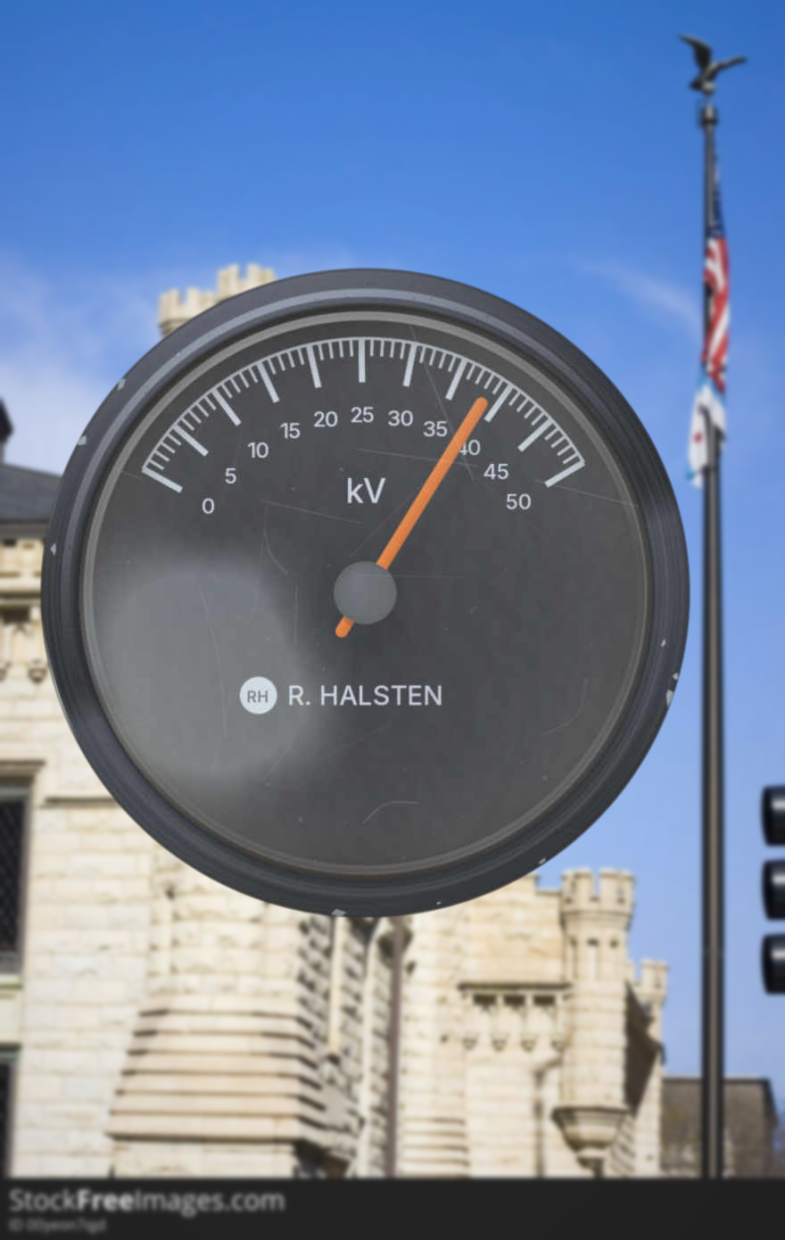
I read value=38.5 unit=kV
